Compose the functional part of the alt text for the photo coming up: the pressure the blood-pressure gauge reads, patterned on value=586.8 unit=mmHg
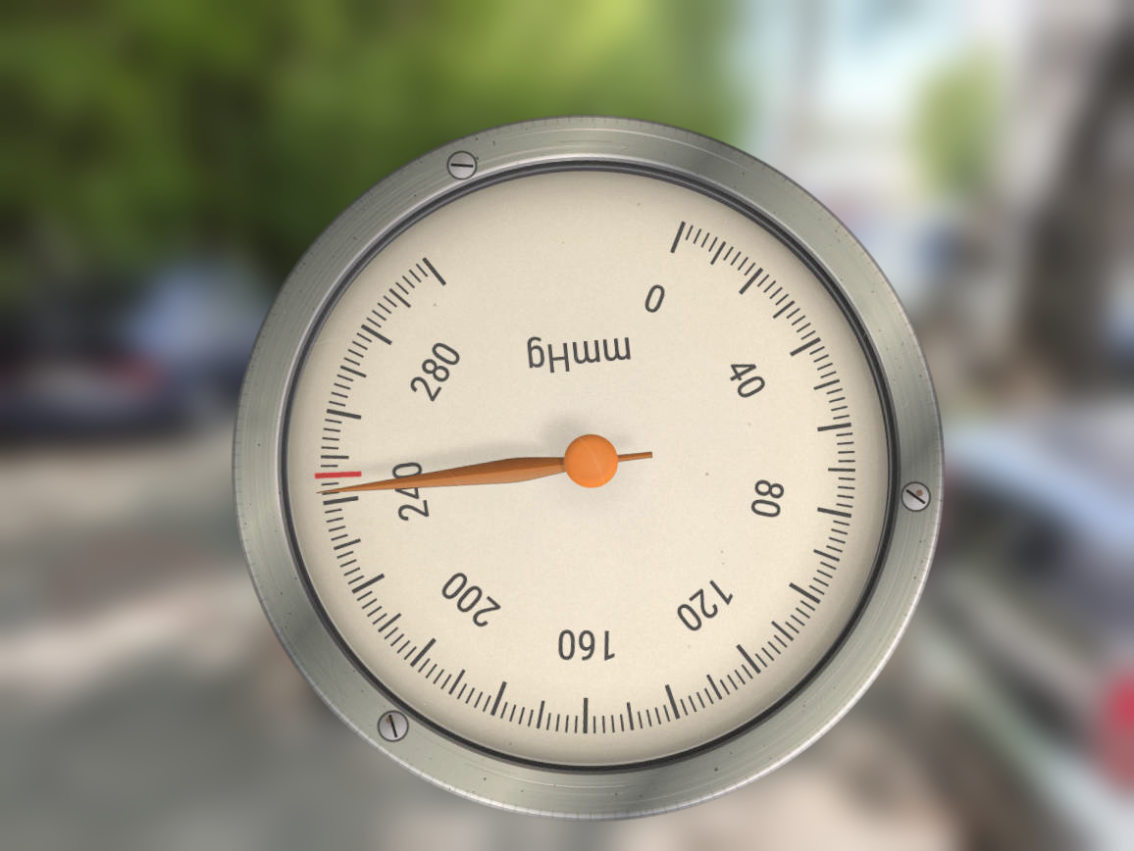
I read value=242 unit=mmHg
